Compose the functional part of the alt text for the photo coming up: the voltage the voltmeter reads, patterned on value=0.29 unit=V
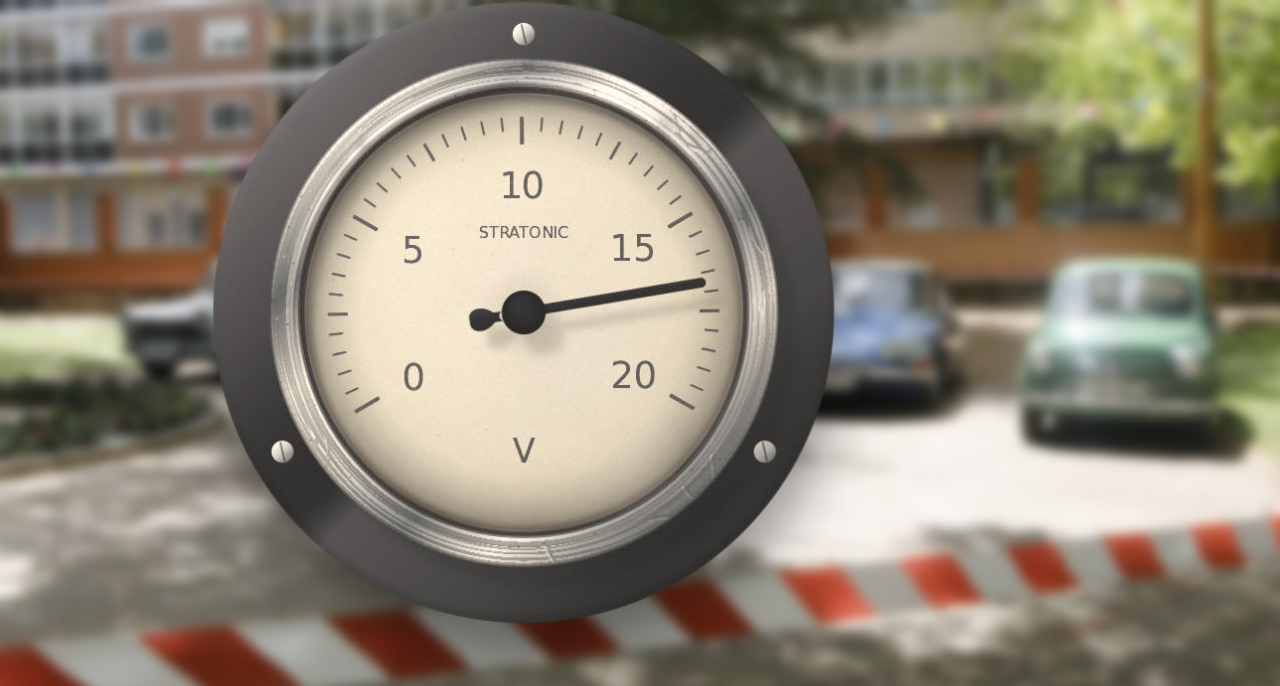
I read value=16.75 unit=V
